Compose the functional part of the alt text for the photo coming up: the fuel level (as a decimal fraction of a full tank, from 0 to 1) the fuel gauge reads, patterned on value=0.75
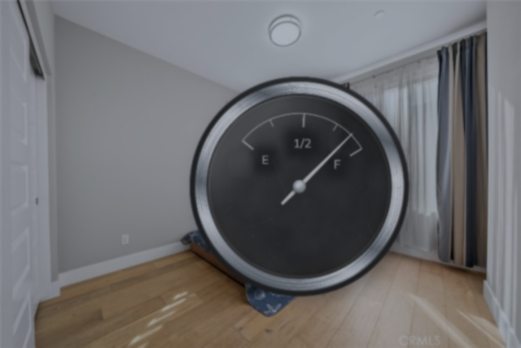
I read value=0.875
